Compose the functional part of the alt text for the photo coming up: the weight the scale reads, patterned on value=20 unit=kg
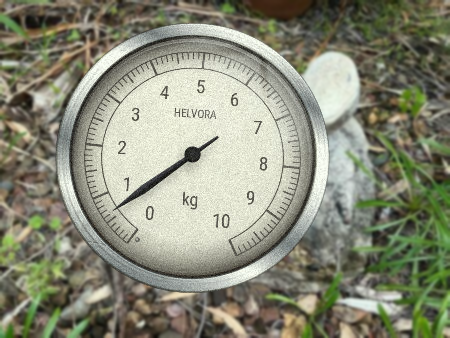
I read value=0.6 unit=kg
